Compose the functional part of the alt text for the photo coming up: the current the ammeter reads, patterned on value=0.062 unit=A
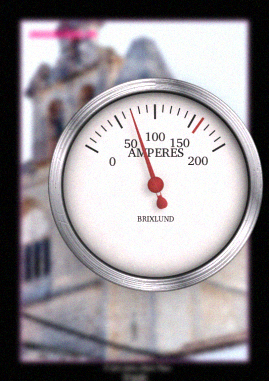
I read value=70 unit=A
